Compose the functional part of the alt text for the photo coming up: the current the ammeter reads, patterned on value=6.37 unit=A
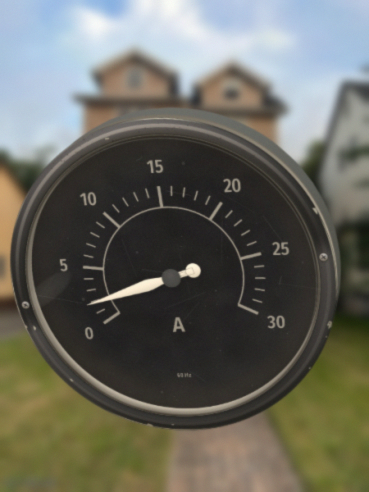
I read value=2 unit=A
